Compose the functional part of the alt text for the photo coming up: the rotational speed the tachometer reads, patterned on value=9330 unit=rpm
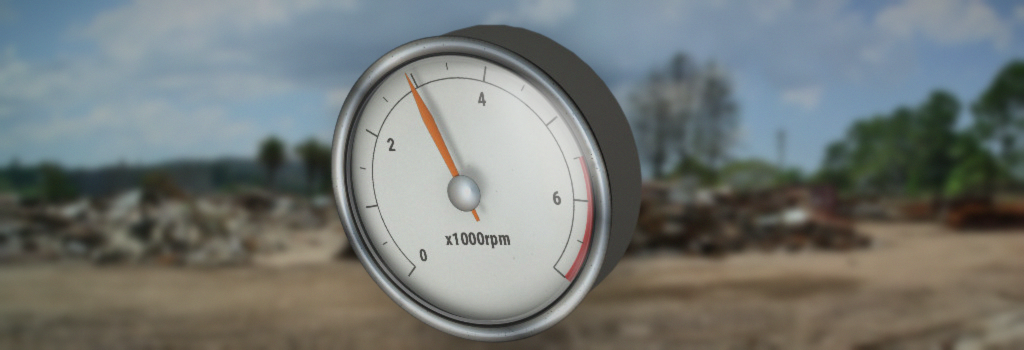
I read value=3000 unit=rpm
